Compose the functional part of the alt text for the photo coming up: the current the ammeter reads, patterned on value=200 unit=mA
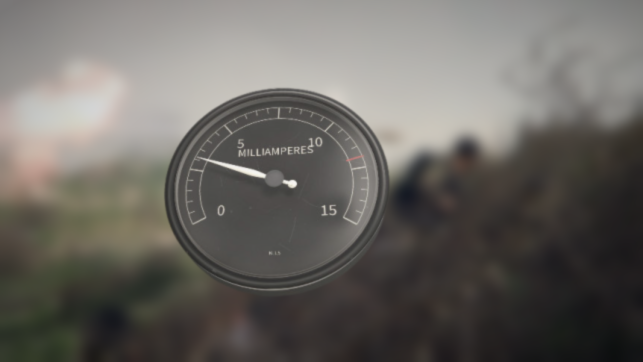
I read value=3 unit=mA
